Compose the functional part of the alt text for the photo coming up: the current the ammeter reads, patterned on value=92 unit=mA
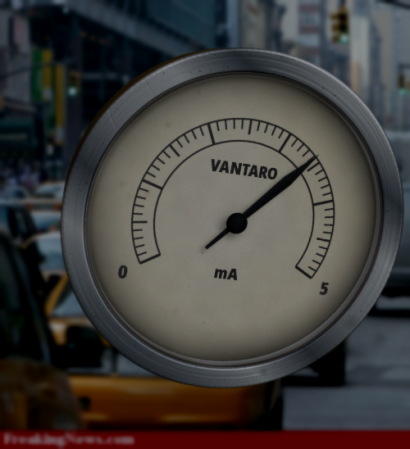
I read value=3.4 unit=mA
